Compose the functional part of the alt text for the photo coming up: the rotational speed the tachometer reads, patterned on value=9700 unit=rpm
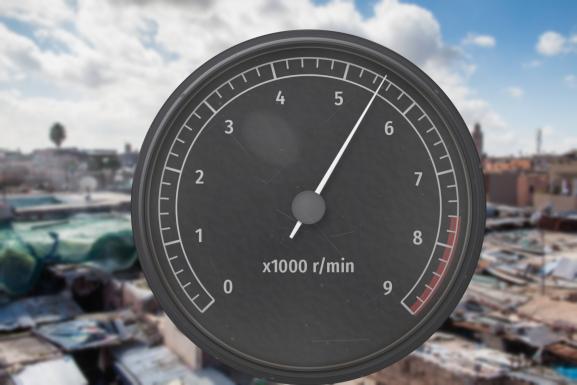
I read value=5500 unit=rpm
